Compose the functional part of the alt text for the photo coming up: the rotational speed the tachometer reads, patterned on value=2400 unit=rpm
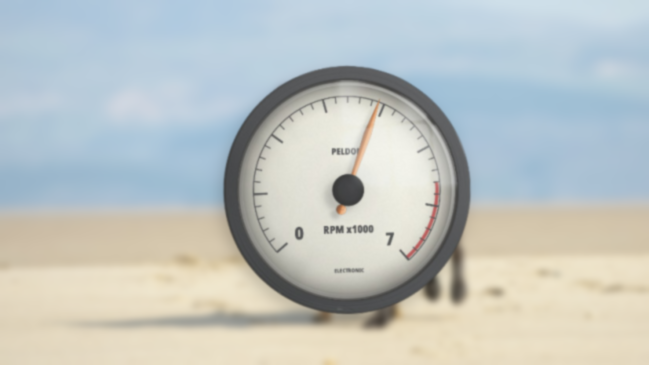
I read value=3900 unit=rpm
